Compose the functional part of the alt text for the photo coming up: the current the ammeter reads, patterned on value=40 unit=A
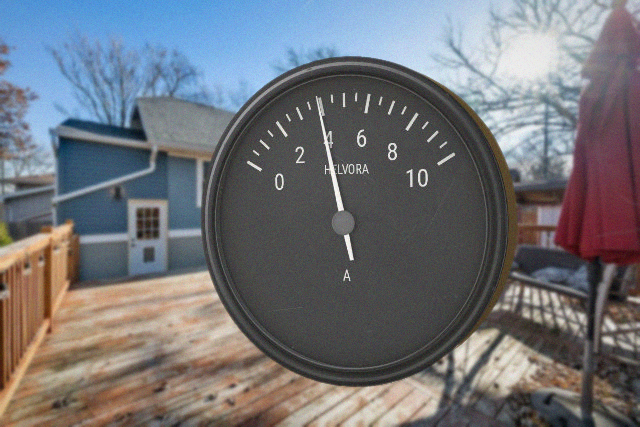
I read value=4 unit=A
